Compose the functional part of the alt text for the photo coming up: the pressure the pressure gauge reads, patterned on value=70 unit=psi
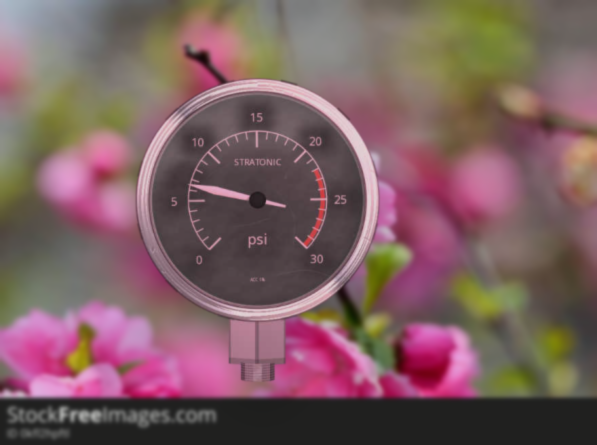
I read value=6.5 unit=psi
